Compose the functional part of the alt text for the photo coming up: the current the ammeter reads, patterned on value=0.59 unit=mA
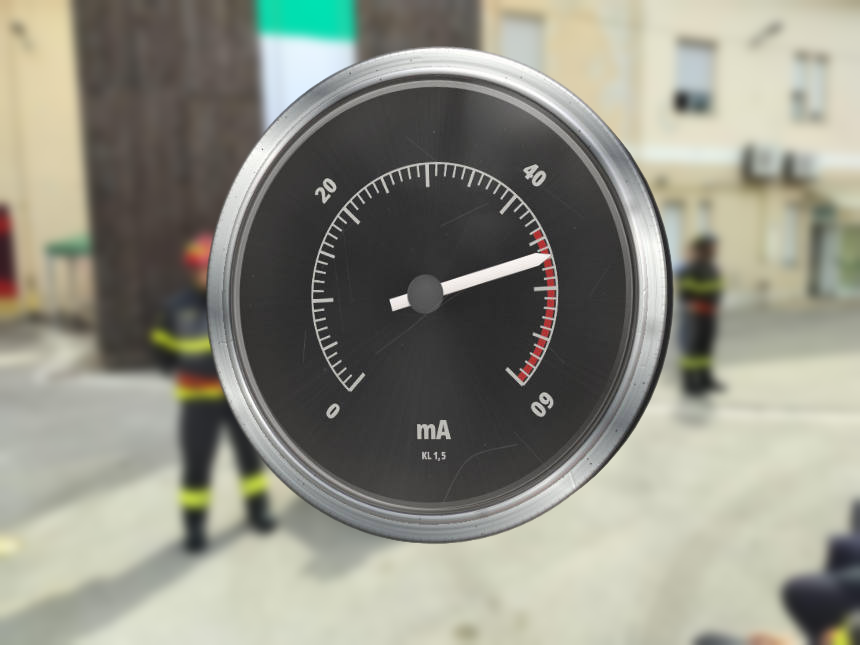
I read value=47 unit=mA
